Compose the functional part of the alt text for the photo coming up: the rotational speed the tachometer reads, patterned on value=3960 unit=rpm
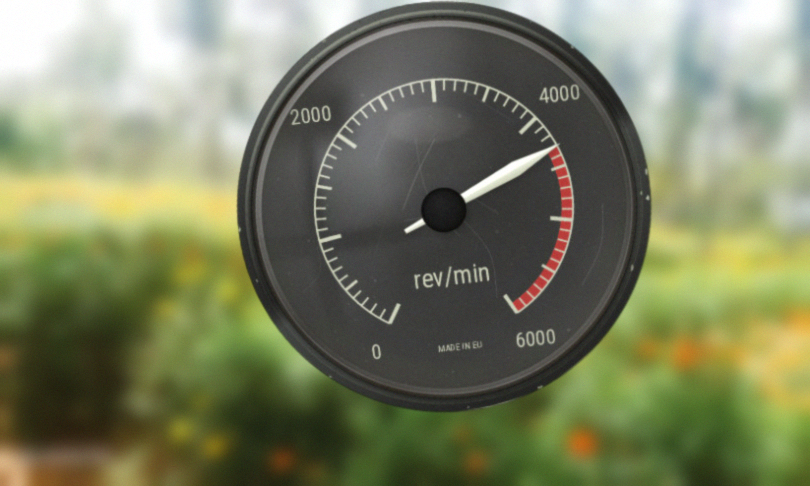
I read value=4300 unit=rpm
